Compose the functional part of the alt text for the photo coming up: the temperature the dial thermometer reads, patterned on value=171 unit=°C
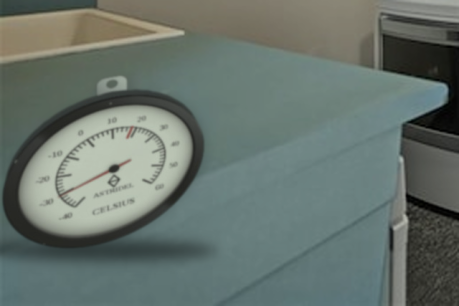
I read value=-30 unit=°C
